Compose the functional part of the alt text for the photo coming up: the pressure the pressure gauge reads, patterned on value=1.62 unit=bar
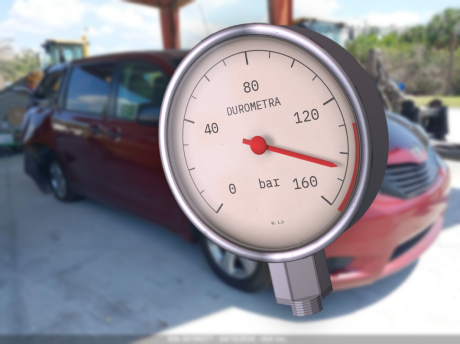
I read value=145 unit=bar
